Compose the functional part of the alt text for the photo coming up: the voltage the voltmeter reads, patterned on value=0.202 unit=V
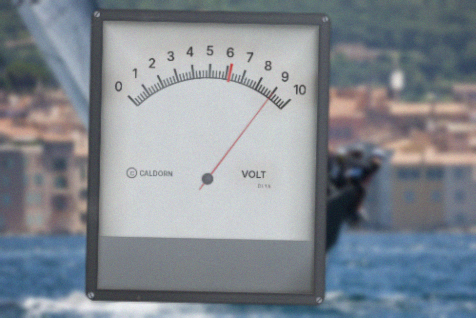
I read value=9 unit=V
